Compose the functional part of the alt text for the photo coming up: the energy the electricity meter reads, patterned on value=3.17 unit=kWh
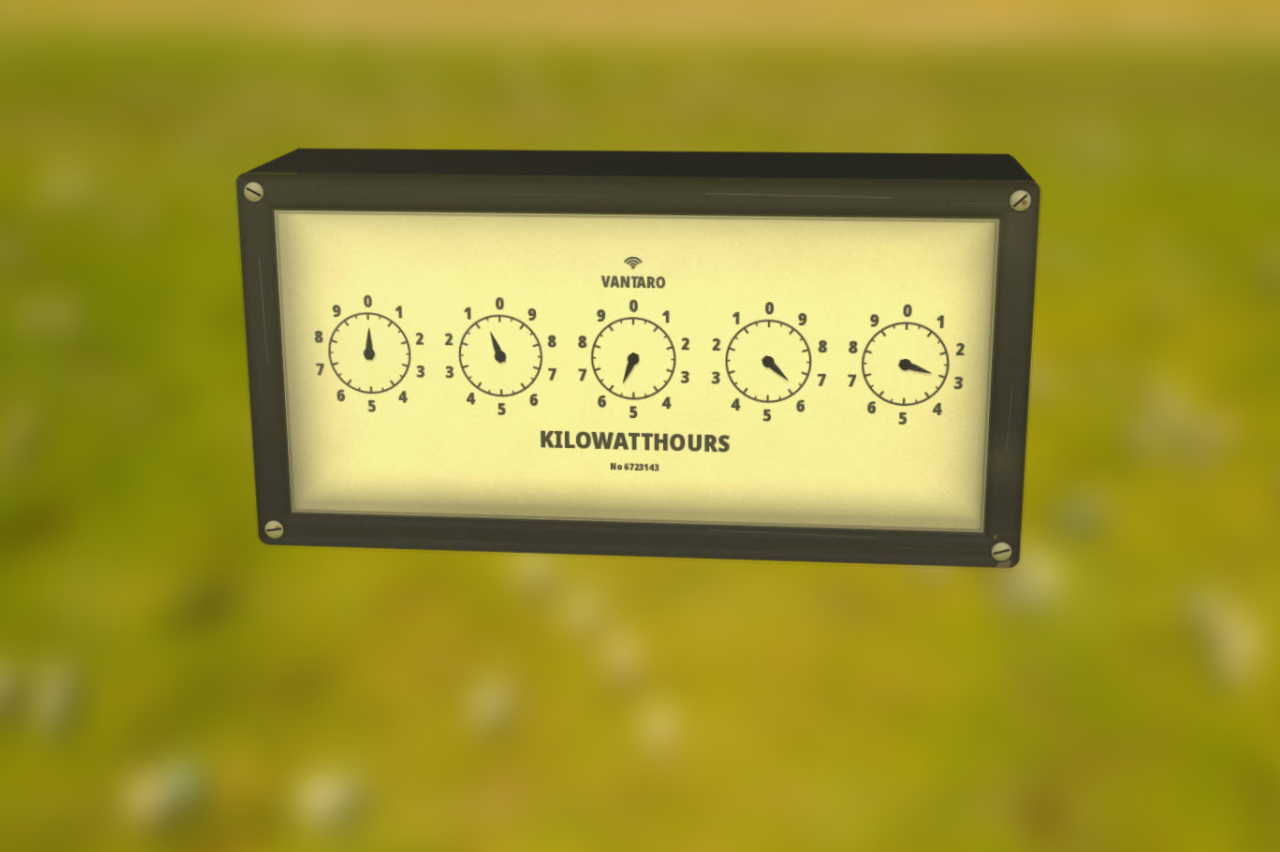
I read value=563 unit=kWh
